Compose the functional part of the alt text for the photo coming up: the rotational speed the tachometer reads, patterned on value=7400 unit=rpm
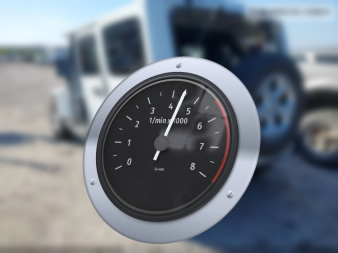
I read value=4500 unit=rpm
